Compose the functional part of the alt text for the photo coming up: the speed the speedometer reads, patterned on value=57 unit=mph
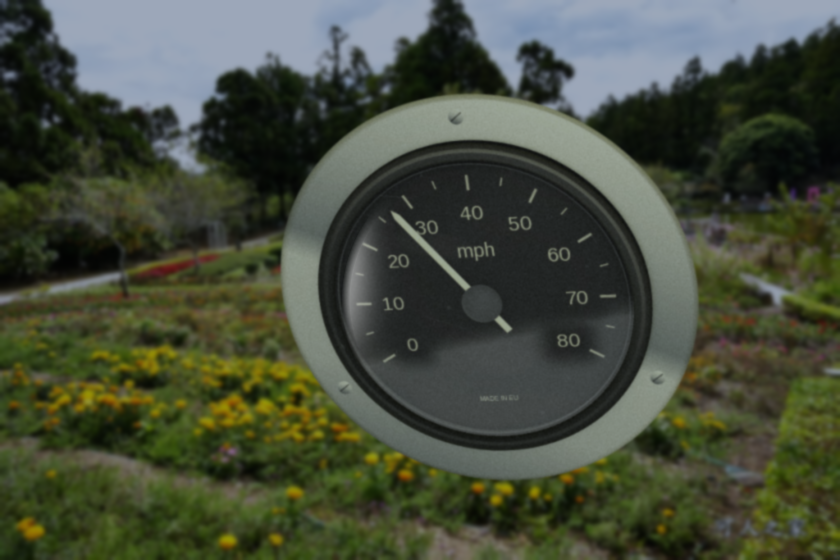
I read value=27.5 unit=mph
